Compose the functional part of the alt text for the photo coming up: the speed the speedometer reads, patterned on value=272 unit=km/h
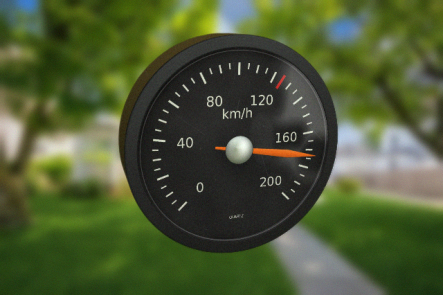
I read value=172.5 unit=km/h
